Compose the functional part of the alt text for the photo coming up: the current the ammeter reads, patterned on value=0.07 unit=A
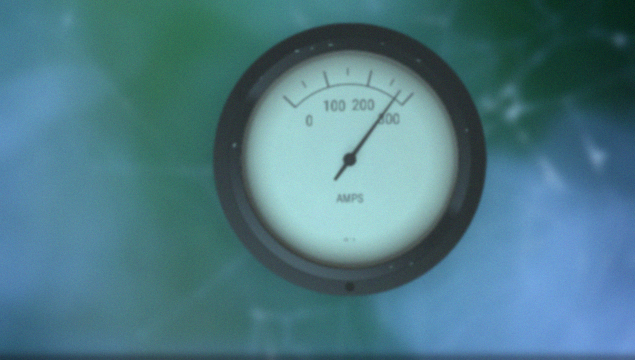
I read value=275 unit=A
